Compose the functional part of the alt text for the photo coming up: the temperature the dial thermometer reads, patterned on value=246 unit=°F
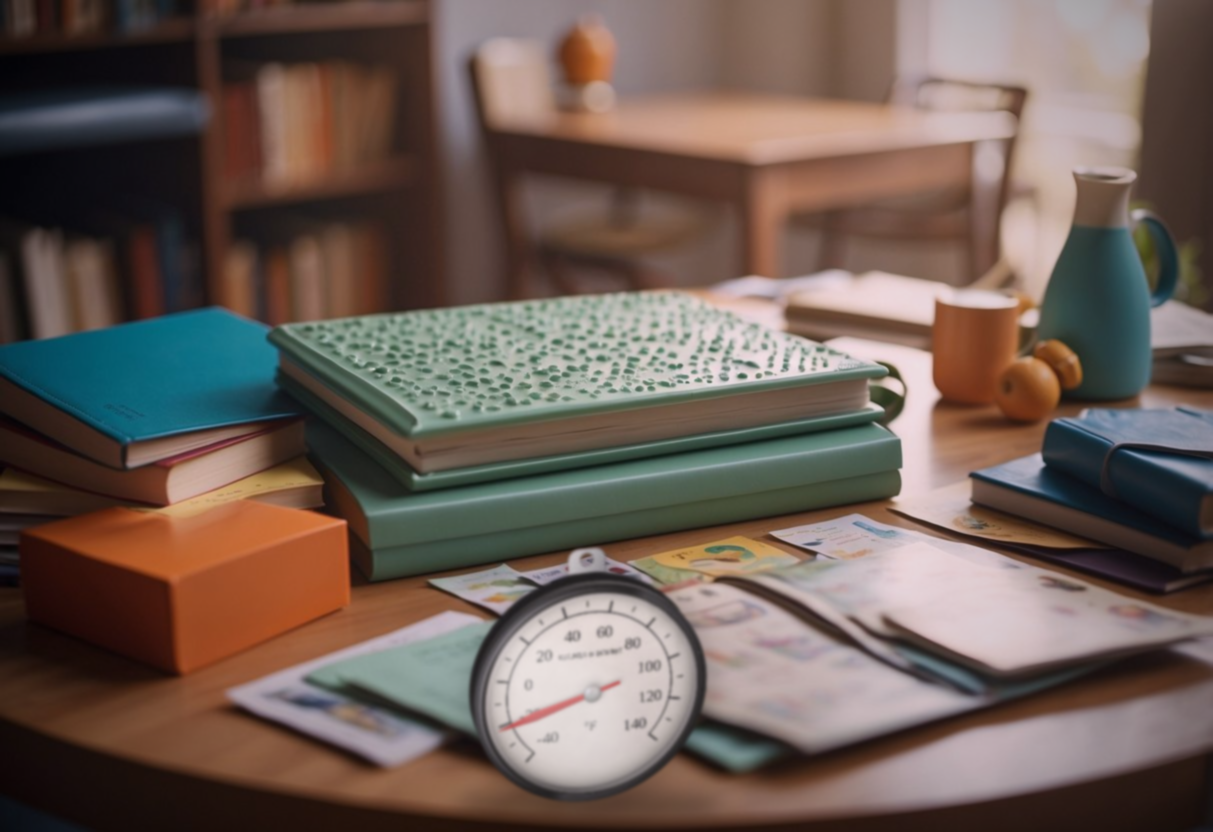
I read value=-20 unit=°F
